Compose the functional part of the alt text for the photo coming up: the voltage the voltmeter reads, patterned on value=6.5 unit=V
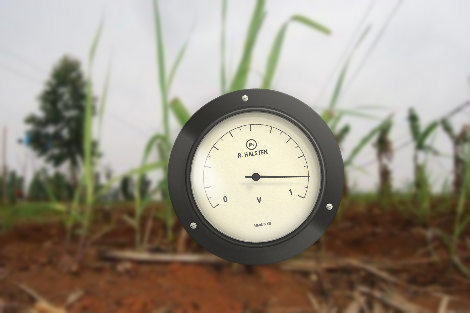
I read value=0.9 unit=V
